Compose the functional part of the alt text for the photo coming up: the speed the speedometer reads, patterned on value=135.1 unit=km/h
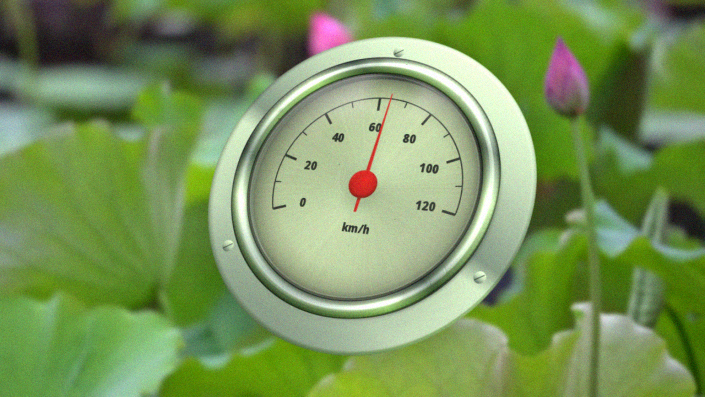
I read value=65 unit=km/h
